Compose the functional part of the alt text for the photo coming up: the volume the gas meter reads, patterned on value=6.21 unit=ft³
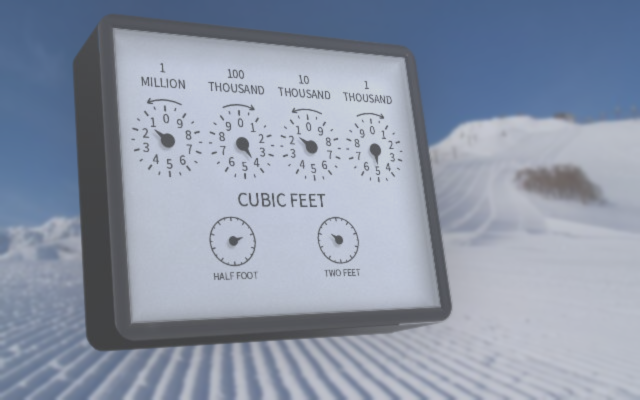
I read value=141500 unit=ft³
